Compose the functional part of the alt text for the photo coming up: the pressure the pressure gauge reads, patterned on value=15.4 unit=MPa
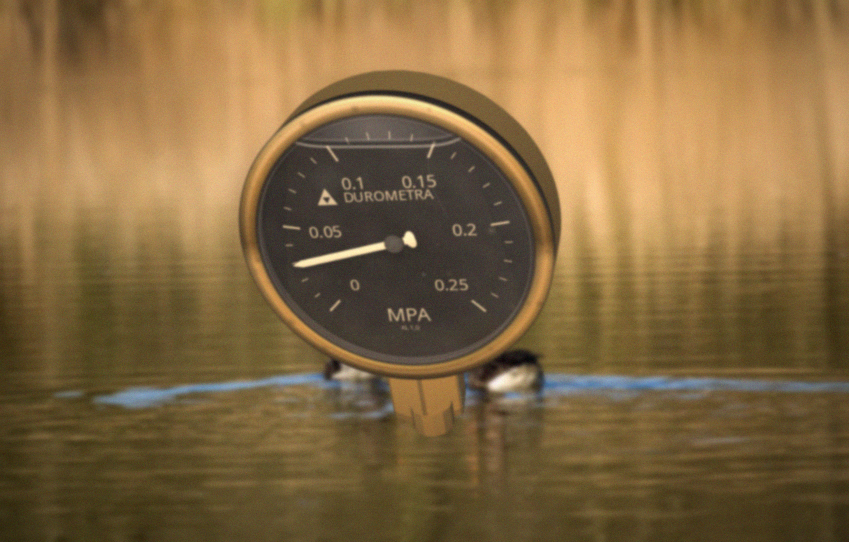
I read value=0.03 unit=MPa
